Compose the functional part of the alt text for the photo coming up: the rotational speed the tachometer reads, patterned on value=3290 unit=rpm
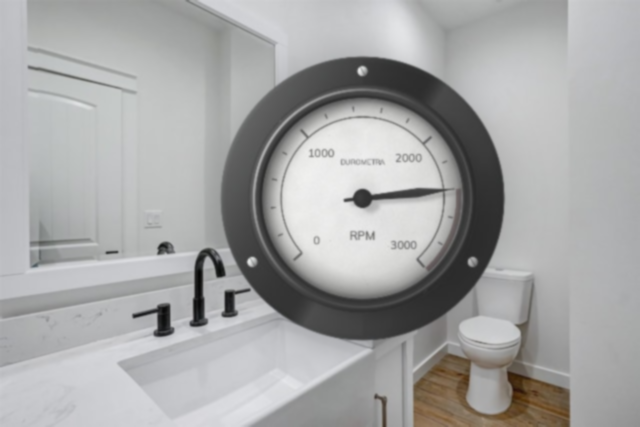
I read value=2400 unit=rpm
